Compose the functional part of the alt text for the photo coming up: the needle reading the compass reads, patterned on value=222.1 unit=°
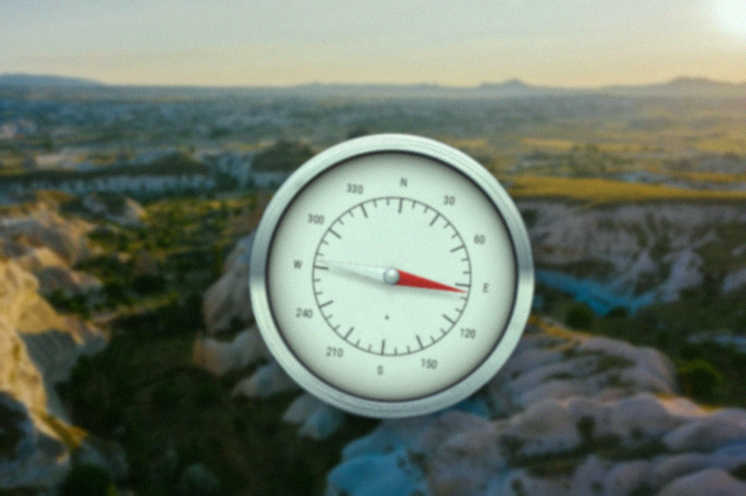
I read value=95 unit=°
